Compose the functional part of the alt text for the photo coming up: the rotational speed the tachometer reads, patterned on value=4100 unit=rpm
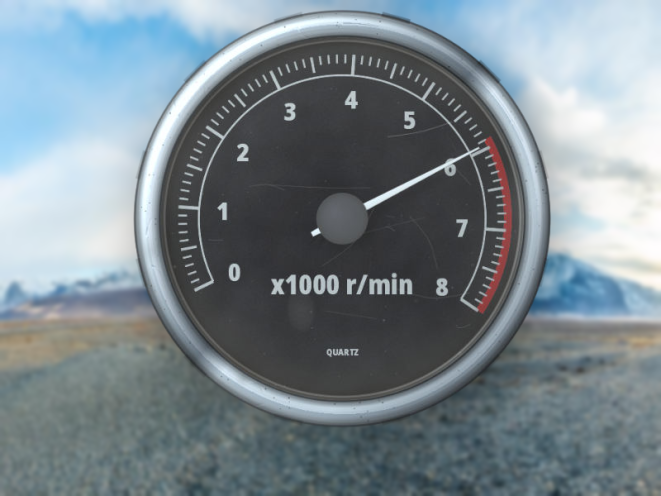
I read value=5950 unit=rpm
